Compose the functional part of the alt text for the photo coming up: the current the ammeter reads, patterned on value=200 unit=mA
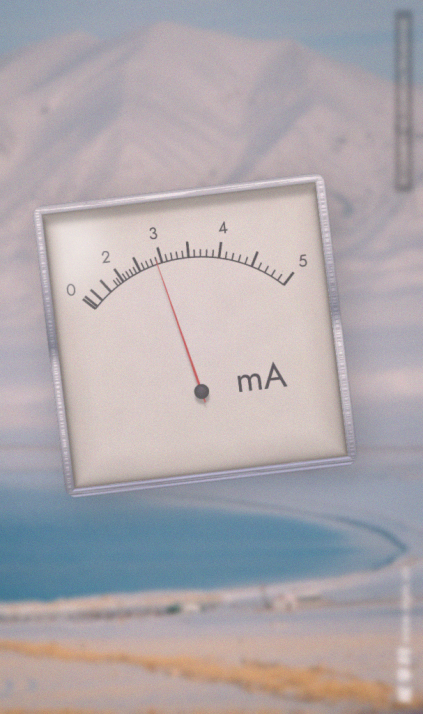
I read value=2.9 unit=mA
